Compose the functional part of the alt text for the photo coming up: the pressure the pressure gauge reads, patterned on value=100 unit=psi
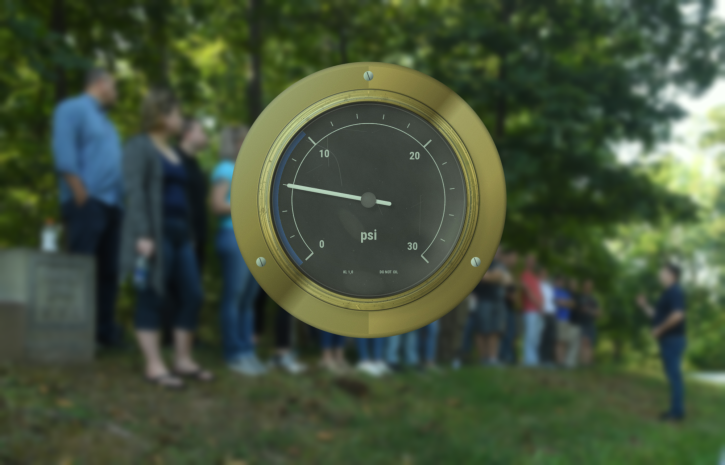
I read value=6 unit=psi
